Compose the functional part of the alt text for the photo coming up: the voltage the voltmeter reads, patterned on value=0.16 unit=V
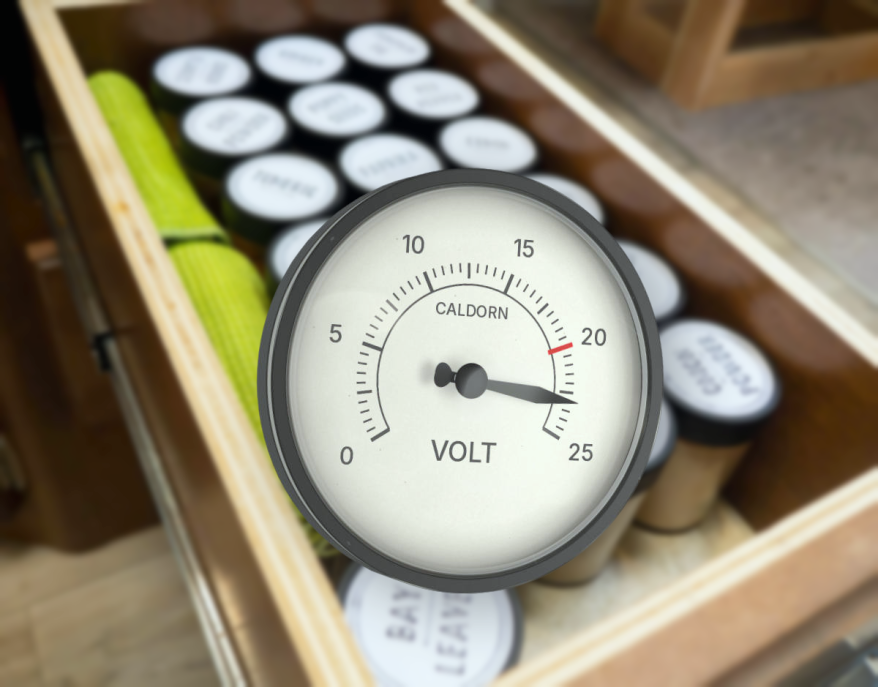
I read value=23 unit=V
